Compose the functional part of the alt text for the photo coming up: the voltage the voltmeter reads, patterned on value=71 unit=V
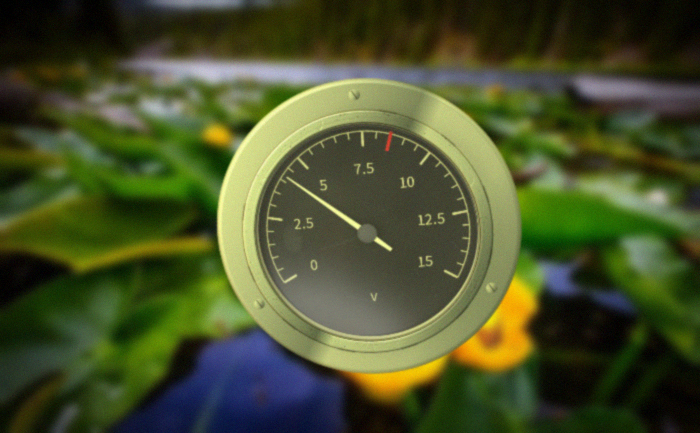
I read value=4.25 unit=V
